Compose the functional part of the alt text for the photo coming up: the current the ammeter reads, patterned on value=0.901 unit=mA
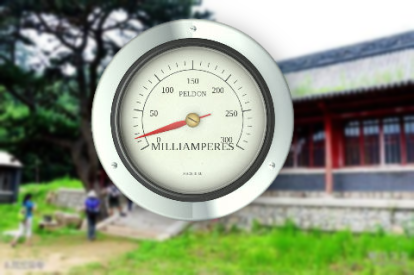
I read value=15 unit=mA
